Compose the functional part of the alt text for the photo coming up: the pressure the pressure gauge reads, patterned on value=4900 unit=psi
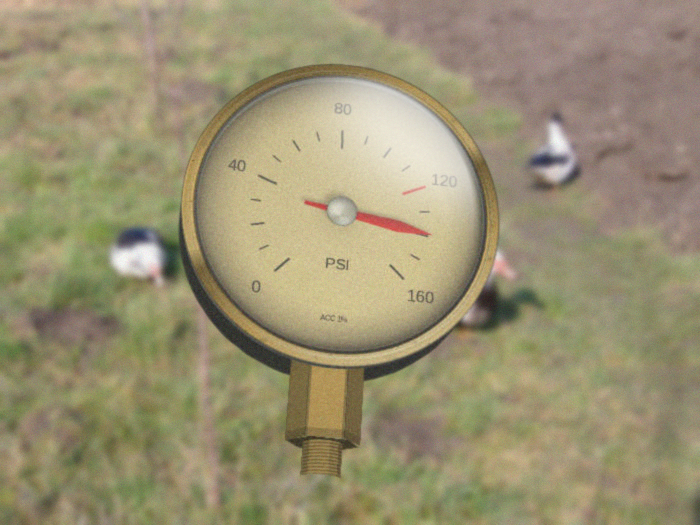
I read value=140 unit=psi
